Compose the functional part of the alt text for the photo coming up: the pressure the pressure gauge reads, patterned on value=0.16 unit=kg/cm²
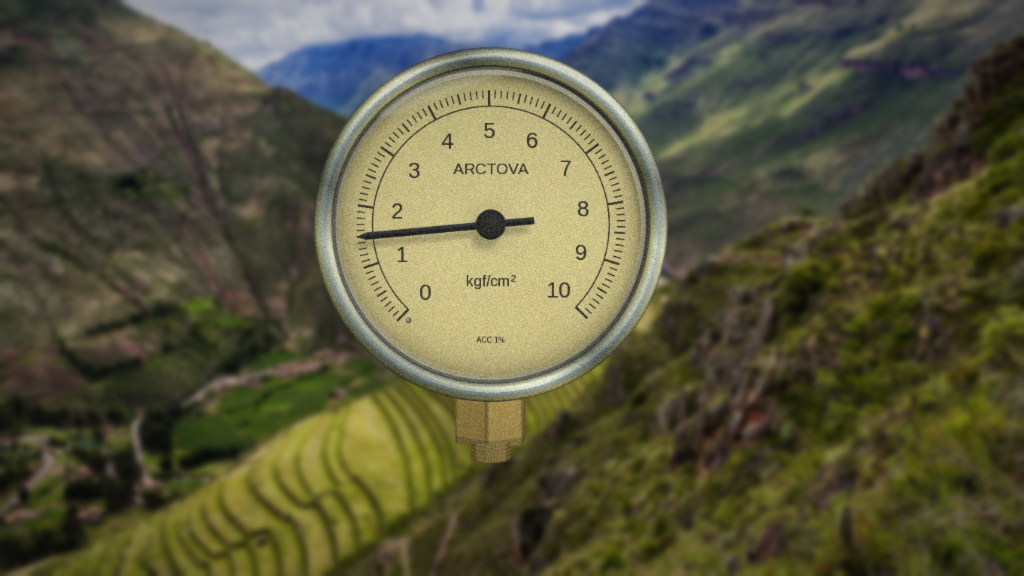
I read value=1.5 unit=kg/cm²
